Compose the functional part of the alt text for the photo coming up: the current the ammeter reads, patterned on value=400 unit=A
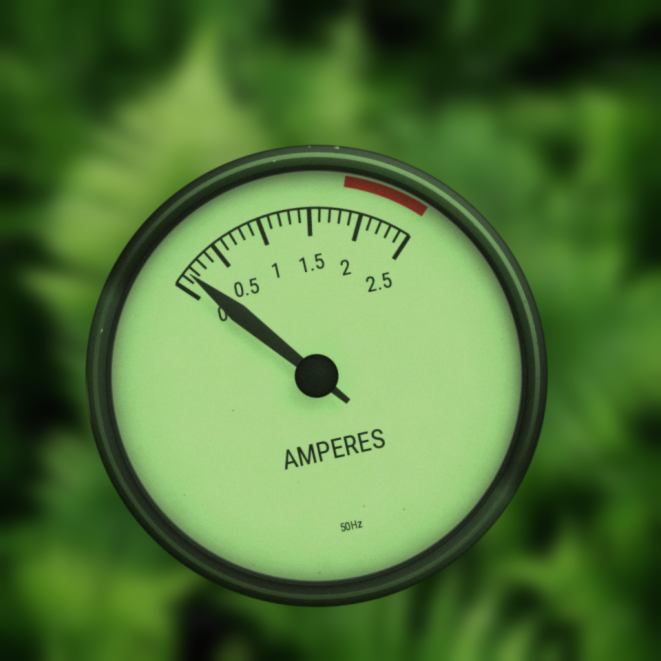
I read value=0.15 unit=A
